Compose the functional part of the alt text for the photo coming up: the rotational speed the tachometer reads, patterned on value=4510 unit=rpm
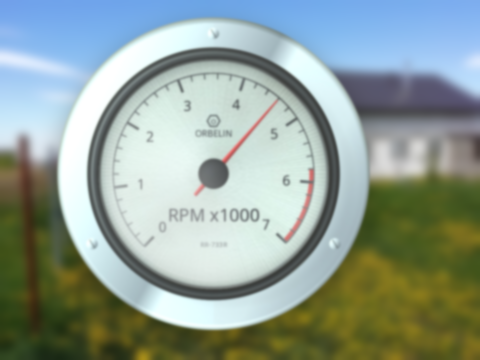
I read value=4600 unit=rpm
